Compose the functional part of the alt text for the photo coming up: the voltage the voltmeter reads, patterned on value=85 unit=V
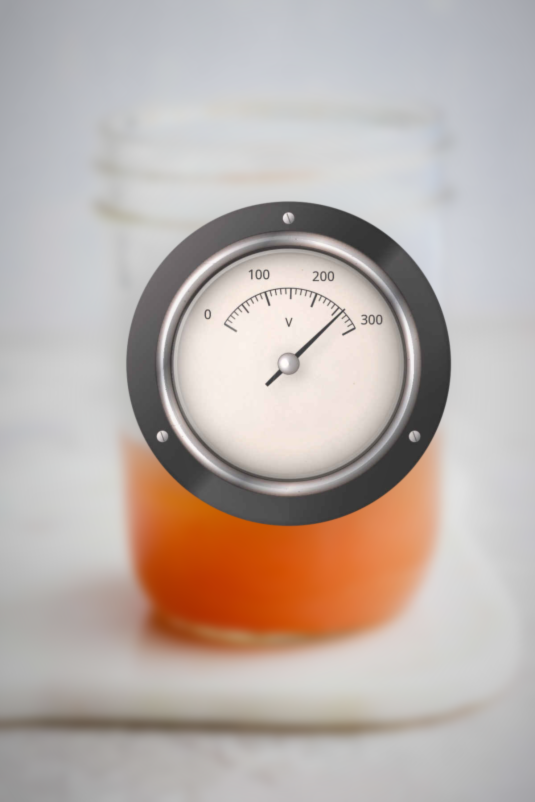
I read value=260 unit=V
